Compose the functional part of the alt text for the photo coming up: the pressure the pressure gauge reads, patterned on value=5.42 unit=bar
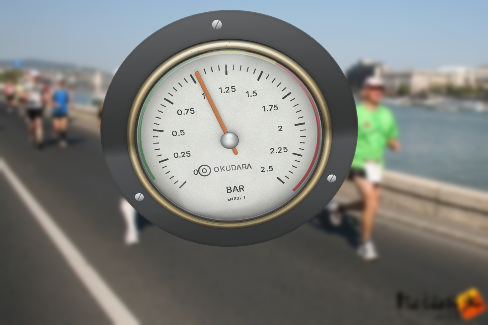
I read value=1.05 unit=bar
